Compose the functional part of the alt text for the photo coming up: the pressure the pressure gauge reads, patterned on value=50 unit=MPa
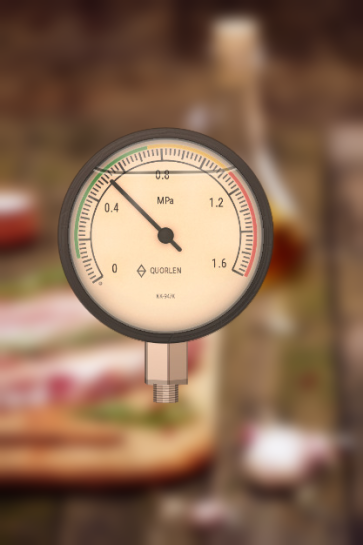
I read value=0.52 unit=MPa
